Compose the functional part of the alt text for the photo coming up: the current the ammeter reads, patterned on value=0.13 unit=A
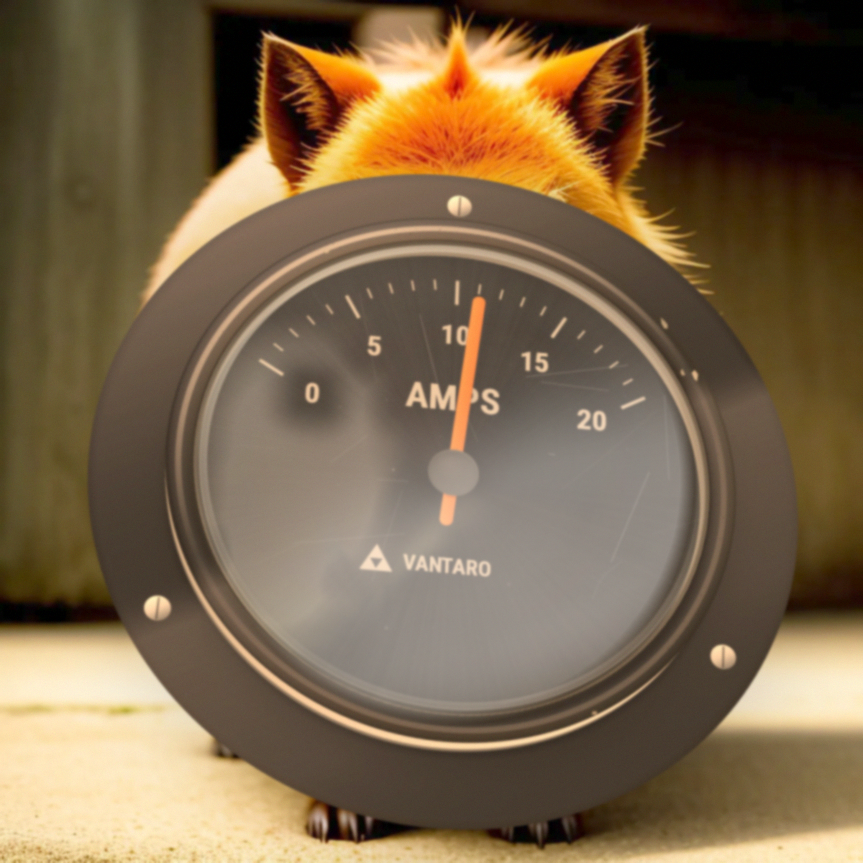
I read value=11 unit=A
